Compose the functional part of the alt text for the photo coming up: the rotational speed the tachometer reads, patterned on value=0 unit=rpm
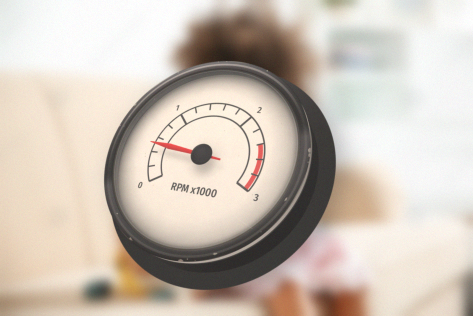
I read value=500 unit=rpm
